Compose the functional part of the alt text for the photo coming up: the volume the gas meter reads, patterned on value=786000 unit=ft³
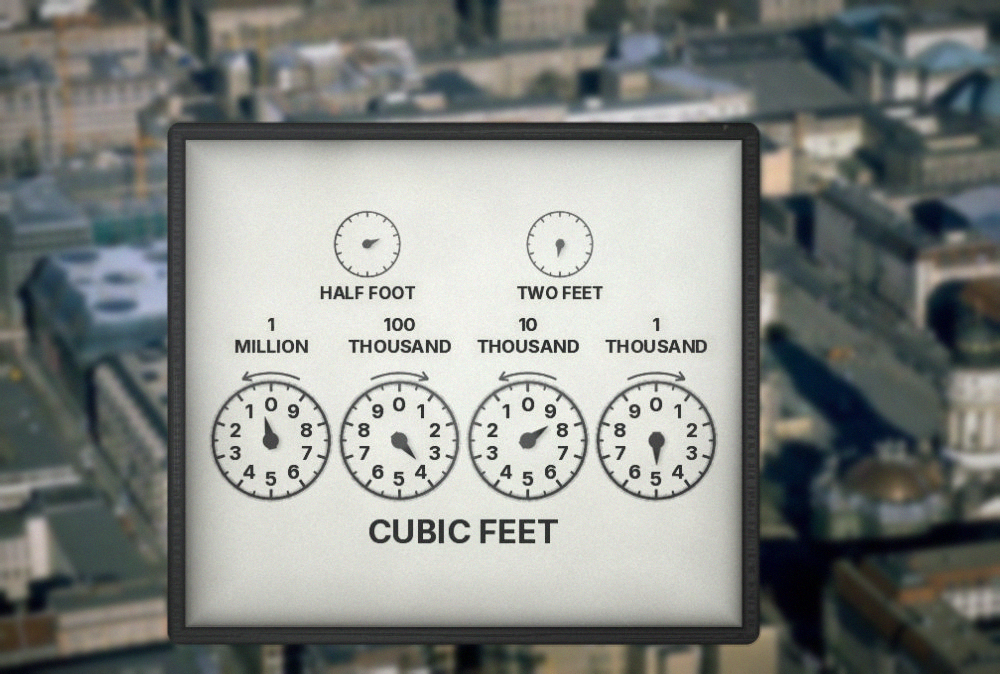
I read value=38500 unit=ft³
